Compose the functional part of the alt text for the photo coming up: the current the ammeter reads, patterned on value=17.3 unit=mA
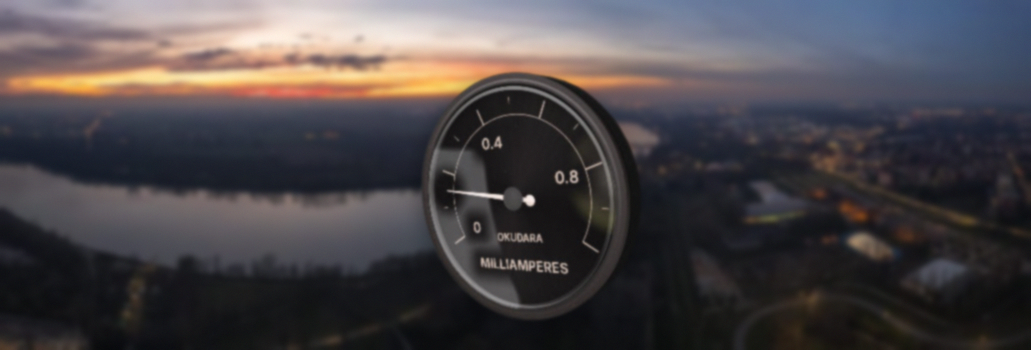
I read value=0.15 unit=mA
